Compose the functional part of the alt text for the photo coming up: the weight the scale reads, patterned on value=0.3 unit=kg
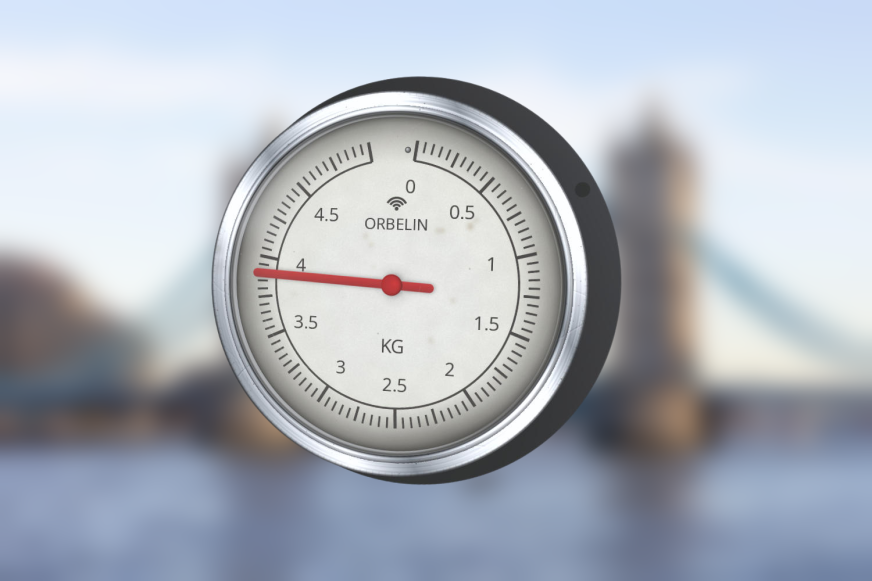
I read value=3.9 unit=kg
